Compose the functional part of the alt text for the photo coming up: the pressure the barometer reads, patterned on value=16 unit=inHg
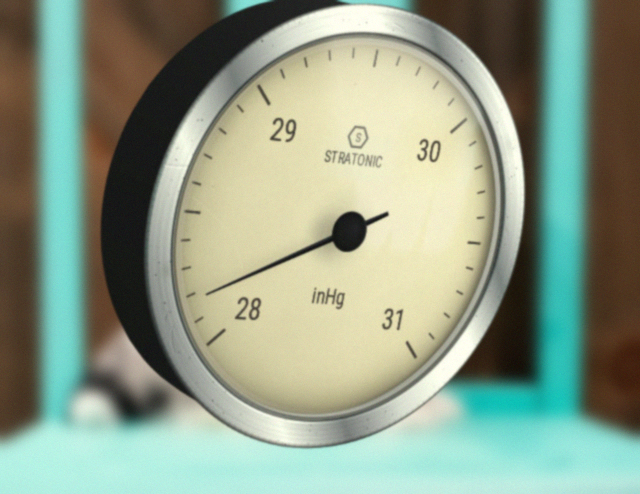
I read value=28.2 unit=inHg
